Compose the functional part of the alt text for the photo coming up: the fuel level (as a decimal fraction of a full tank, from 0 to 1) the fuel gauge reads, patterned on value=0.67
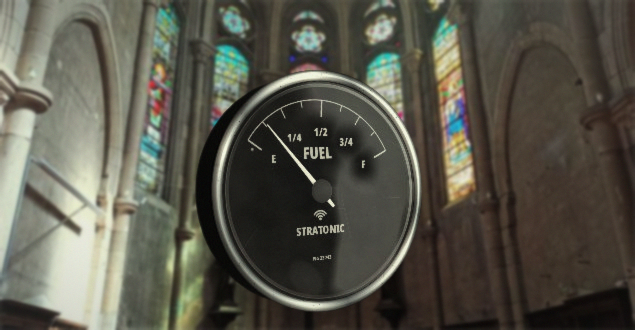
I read value=0.125
